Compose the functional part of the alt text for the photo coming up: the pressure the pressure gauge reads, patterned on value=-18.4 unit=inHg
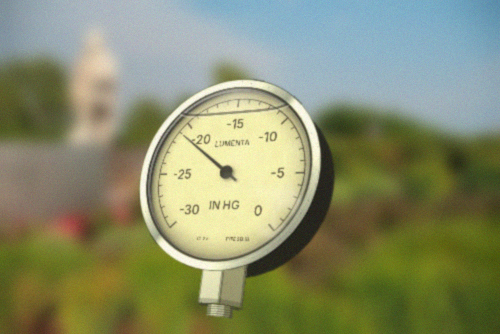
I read value=-21 unit=inHg
